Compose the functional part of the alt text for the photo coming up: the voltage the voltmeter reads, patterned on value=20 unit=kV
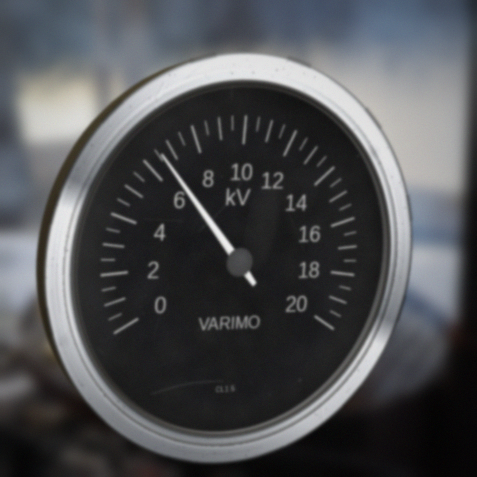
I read value=6.5 unit=kV
